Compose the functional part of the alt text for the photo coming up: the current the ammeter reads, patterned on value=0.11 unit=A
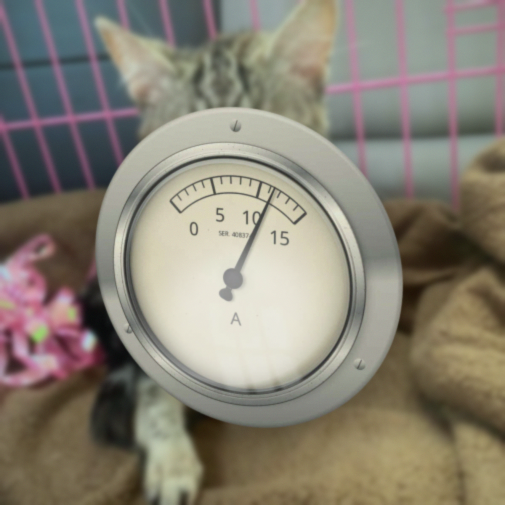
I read value=11.5 unit=A
